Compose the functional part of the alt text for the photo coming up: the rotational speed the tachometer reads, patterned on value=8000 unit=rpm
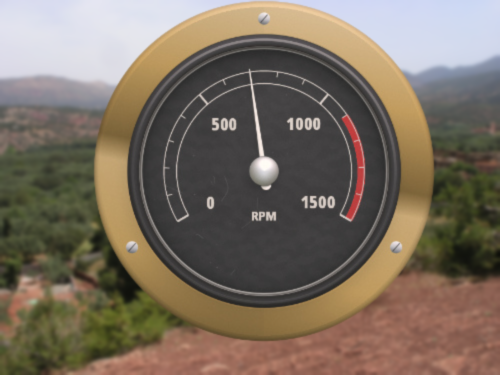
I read value=700 unit=rpm
